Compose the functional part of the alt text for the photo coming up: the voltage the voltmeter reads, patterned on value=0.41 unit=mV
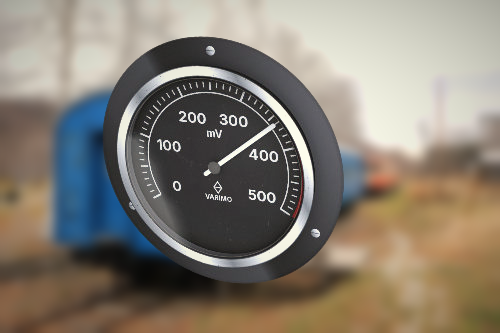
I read value=360 unit=mV
